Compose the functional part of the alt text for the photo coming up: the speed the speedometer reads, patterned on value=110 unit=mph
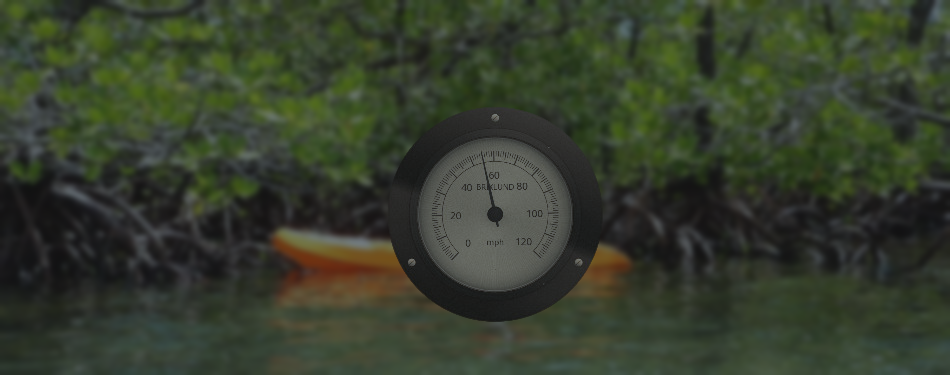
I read value=55 unit=mph
